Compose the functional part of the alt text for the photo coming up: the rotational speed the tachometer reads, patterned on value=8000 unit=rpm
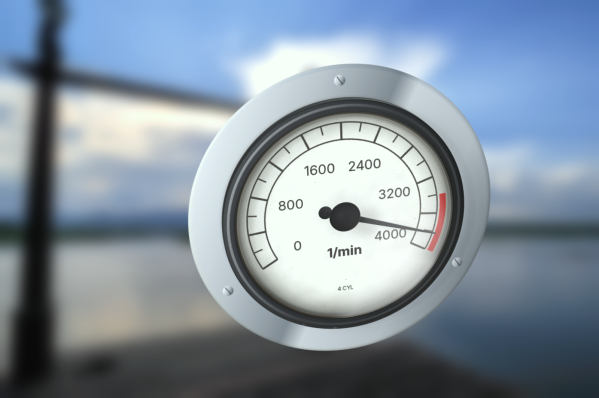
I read value=3800 unit=rpm
